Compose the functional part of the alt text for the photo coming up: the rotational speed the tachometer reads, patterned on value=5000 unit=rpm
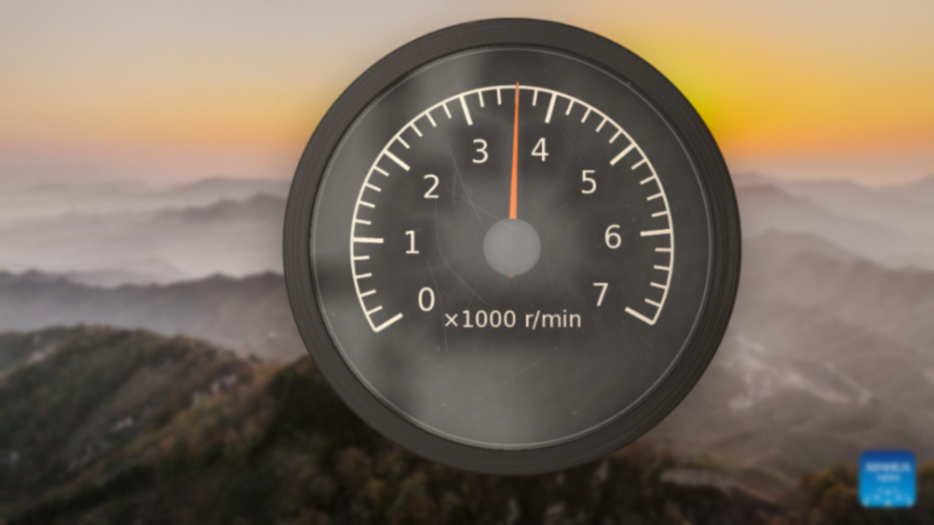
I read value=3600 unit=rpm
